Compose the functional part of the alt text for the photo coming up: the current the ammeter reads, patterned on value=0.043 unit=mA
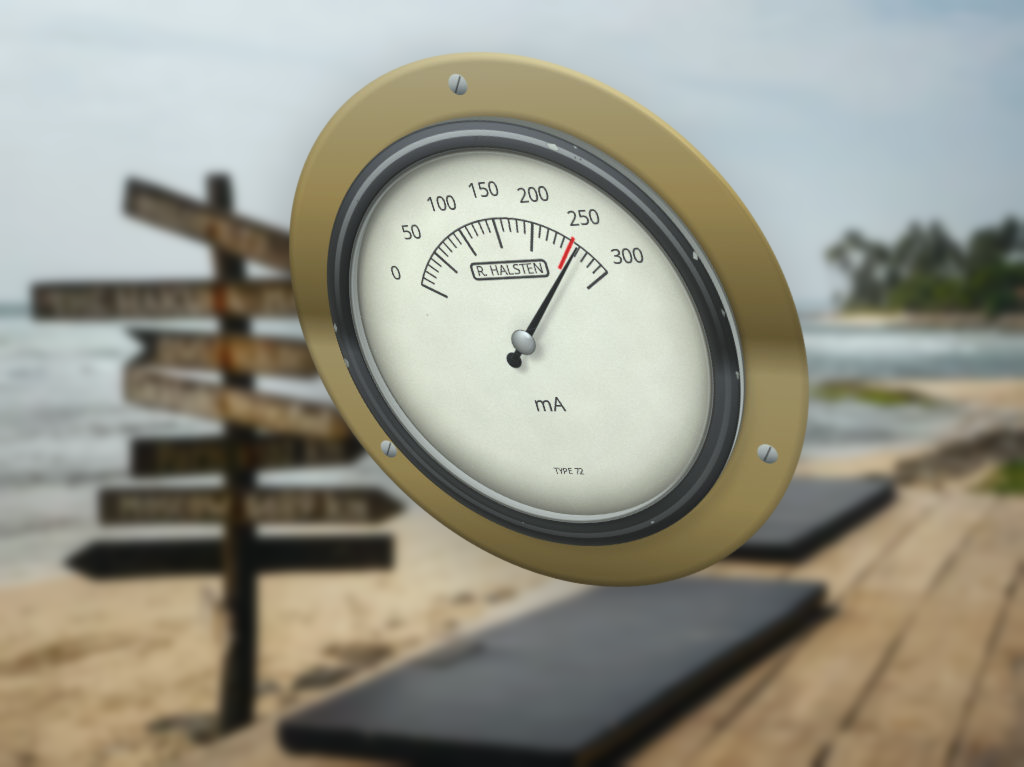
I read value=260 unit=mA
